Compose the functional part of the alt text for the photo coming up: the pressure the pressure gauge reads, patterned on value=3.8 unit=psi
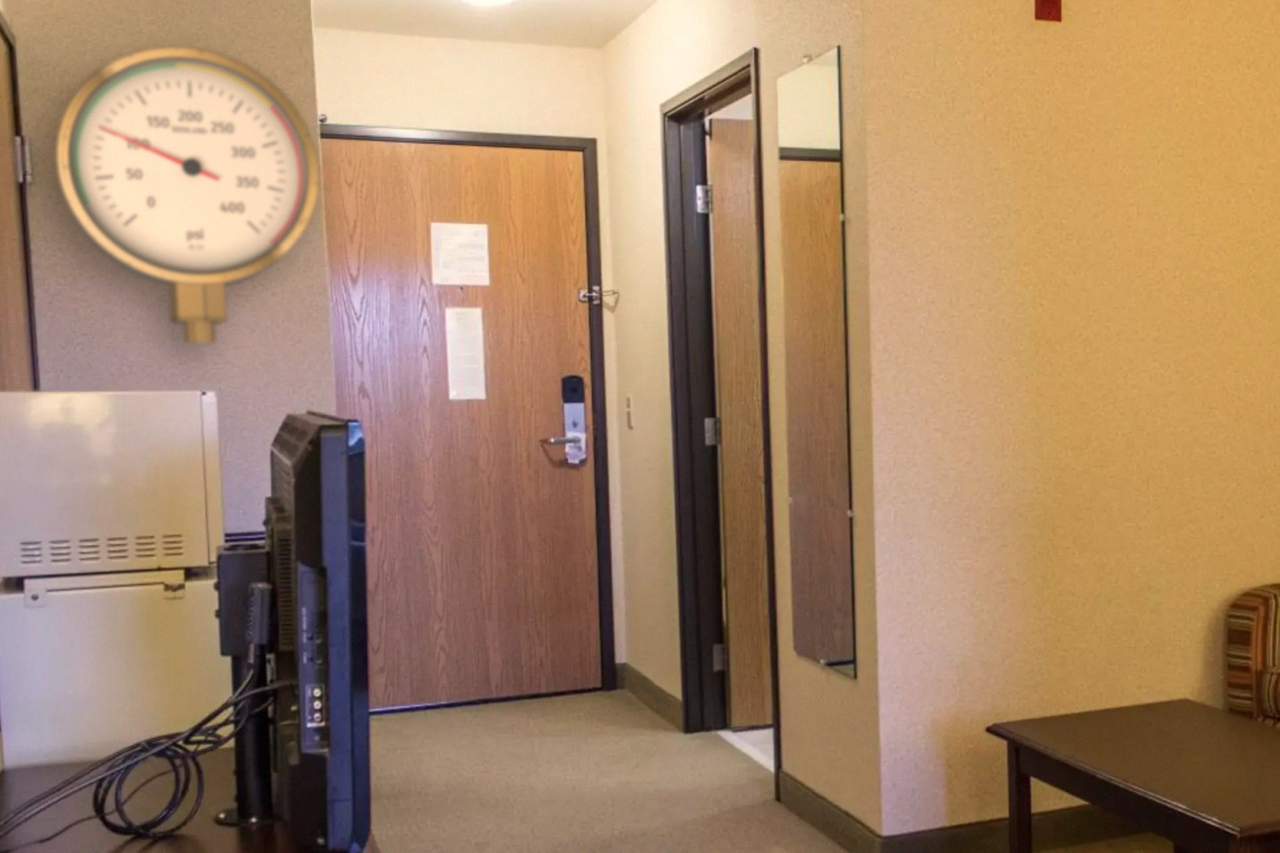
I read value=100 unit=psi
